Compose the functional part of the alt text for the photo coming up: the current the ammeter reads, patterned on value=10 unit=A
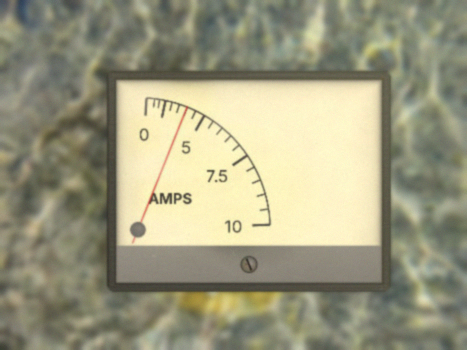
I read value=4 unit=A
